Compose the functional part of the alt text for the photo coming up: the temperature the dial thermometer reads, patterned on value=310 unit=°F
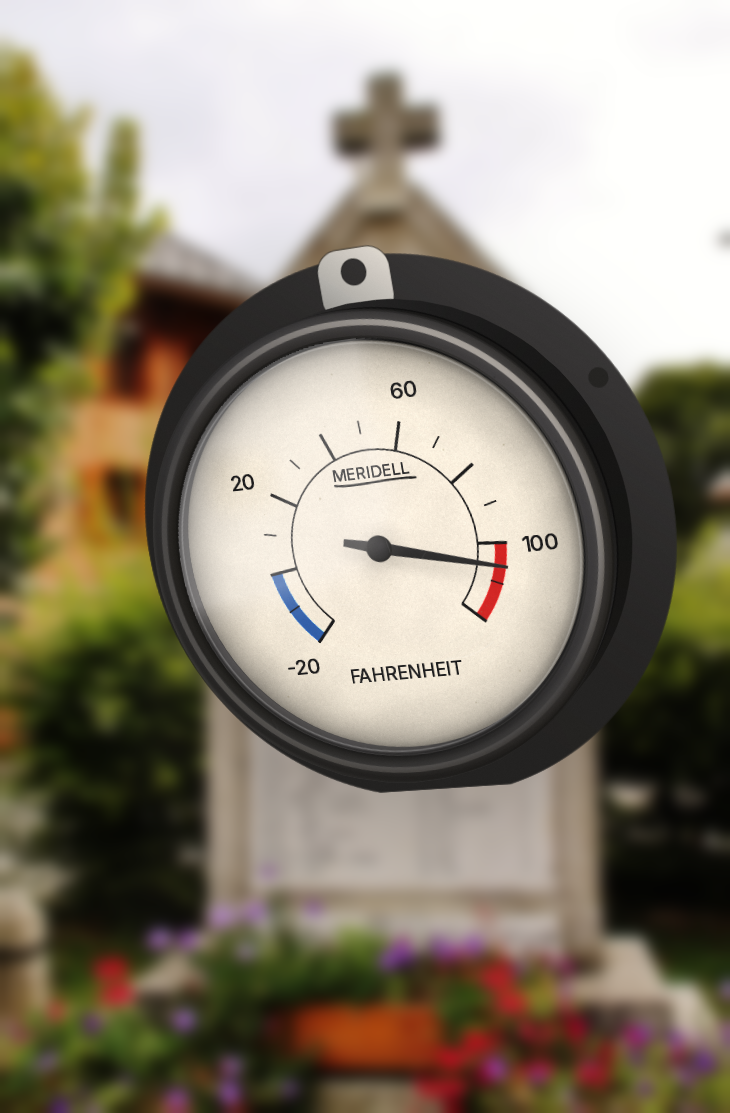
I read value=105 unit=°F
